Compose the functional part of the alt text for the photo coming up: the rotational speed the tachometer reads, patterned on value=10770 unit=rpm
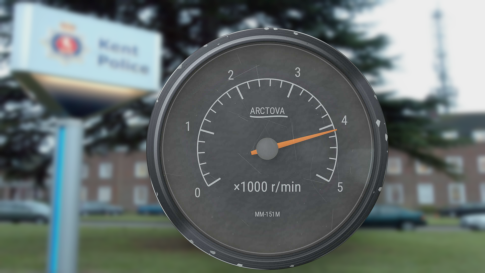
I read value=4100 unit=rpm
